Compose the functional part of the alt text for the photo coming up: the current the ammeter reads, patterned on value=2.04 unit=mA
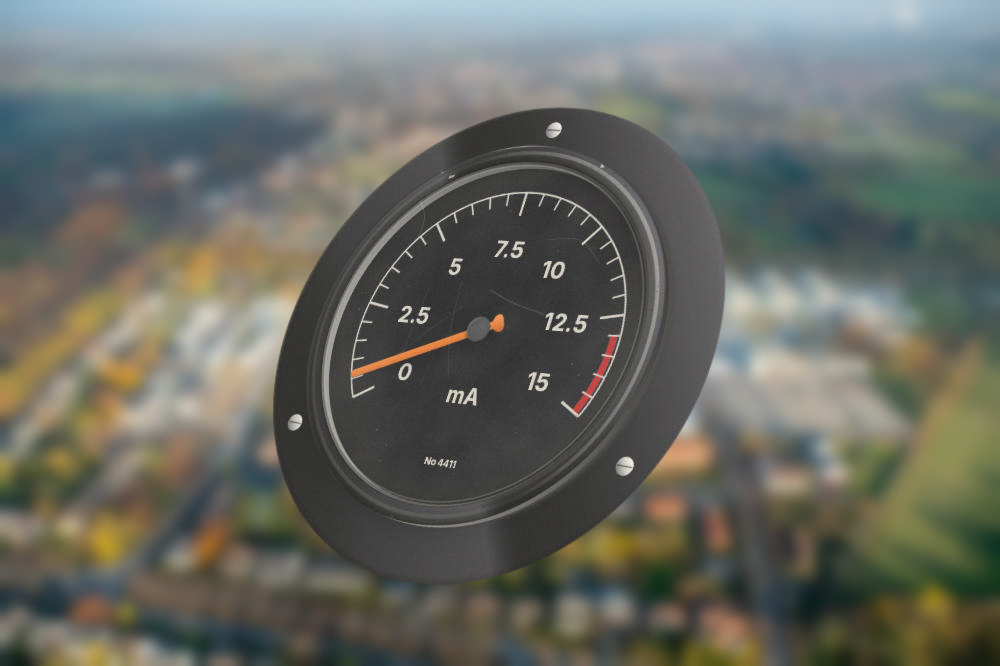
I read value=0.5 unit=mA
